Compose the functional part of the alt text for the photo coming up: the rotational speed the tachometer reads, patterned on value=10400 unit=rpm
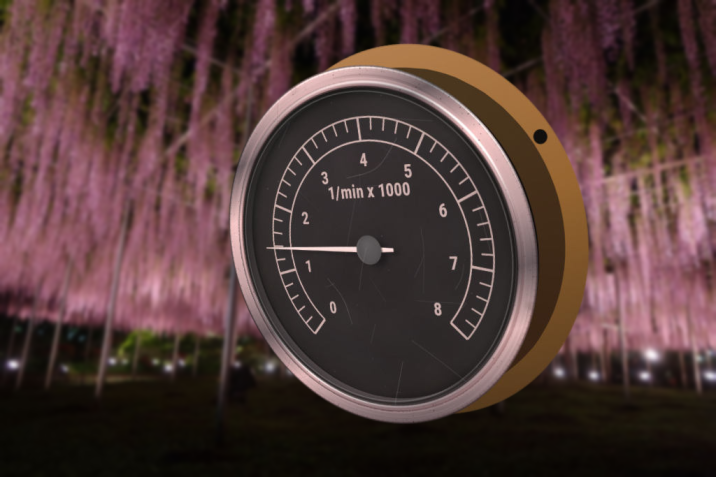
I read value=1400 unit=rpm
